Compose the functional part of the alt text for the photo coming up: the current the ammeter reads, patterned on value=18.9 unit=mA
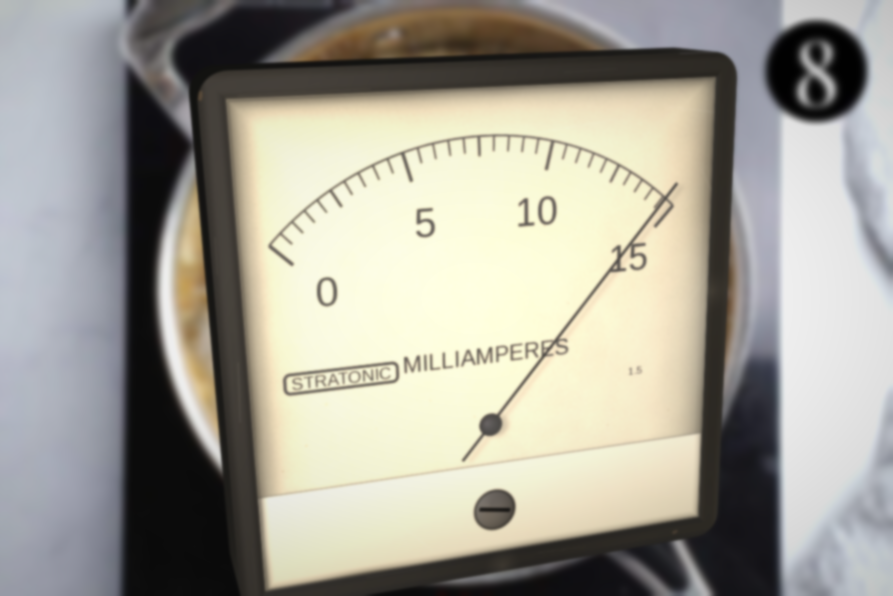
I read value=14.5 unit=mA
